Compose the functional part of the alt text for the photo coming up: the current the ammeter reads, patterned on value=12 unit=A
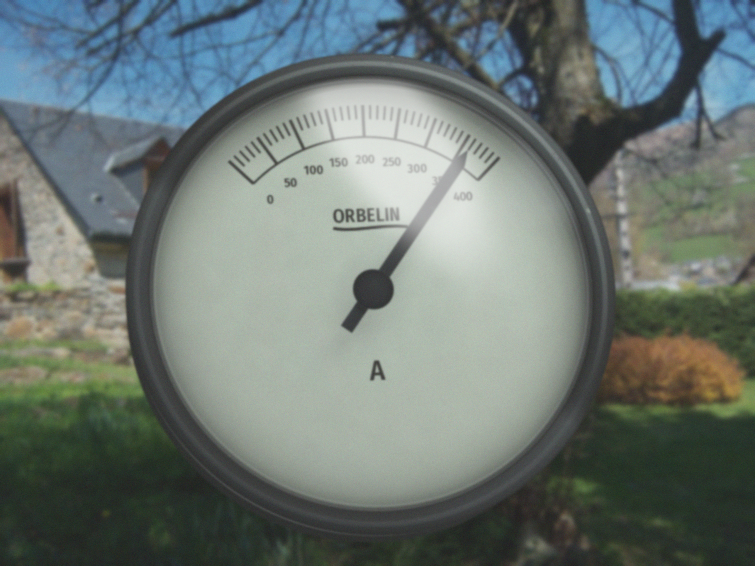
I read value=360 unit=A
